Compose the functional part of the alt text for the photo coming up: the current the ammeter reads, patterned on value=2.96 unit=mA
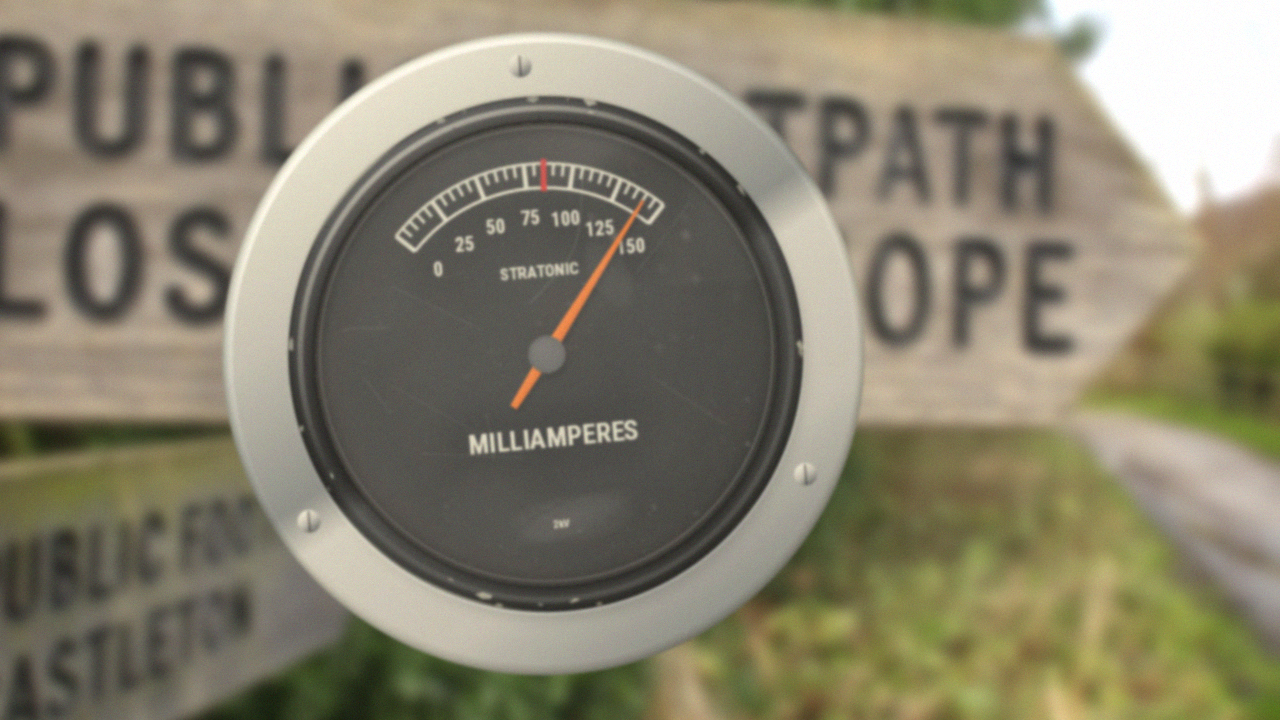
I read value=140 unit=mA
